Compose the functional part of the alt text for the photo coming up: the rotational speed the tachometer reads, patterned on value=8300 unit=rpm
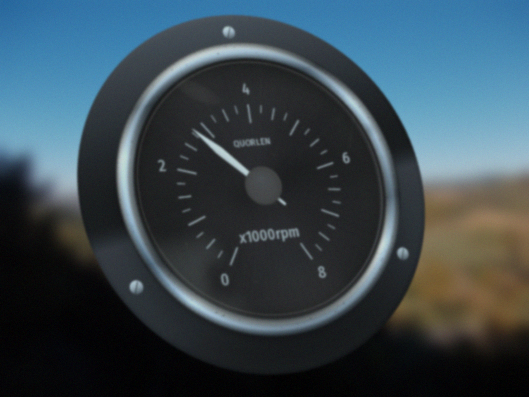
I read value=2750 unit=rpm
